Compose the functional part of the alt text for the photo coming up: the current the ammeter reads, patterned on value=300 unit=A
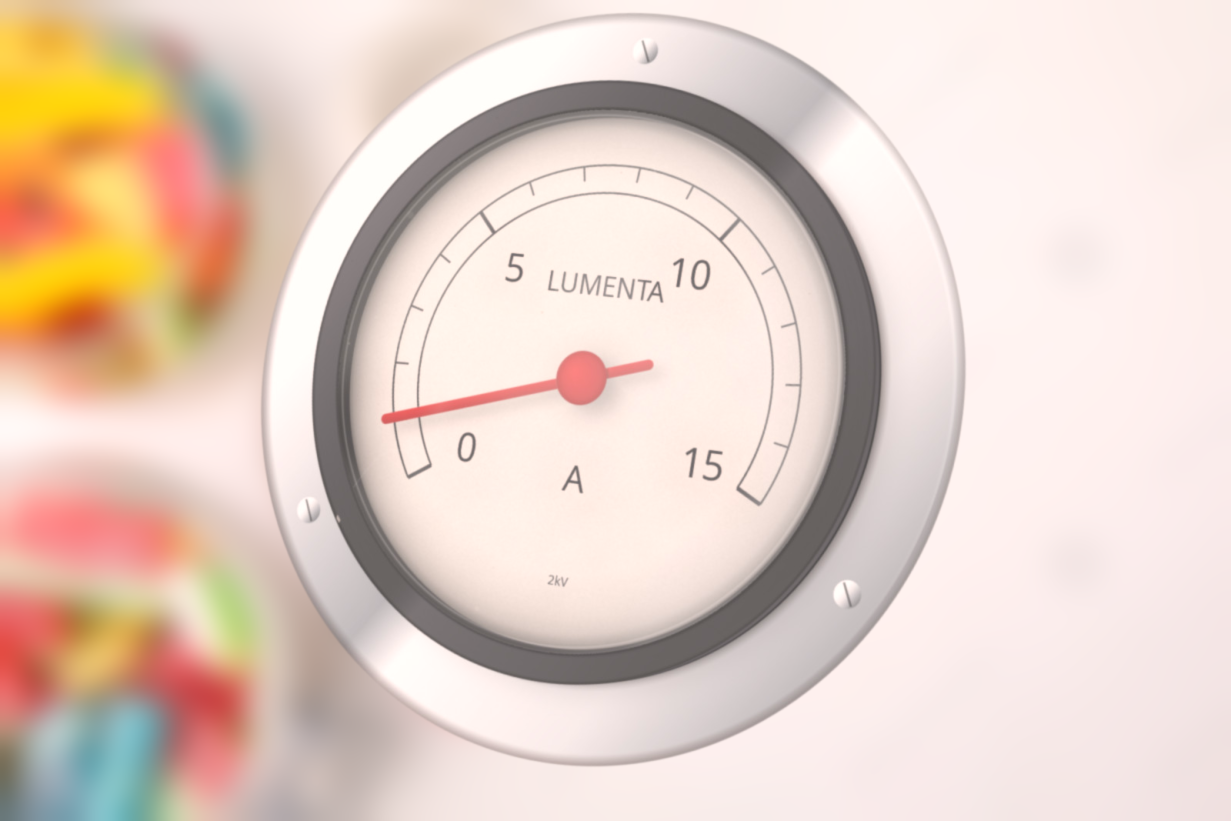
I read value=1 unit=A
